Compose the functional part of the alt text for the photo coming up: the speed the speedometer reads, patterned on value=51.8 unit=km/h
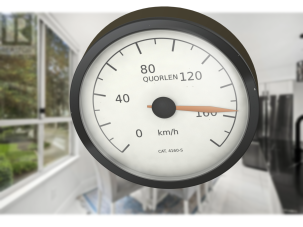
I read value=155 unit=km/h
